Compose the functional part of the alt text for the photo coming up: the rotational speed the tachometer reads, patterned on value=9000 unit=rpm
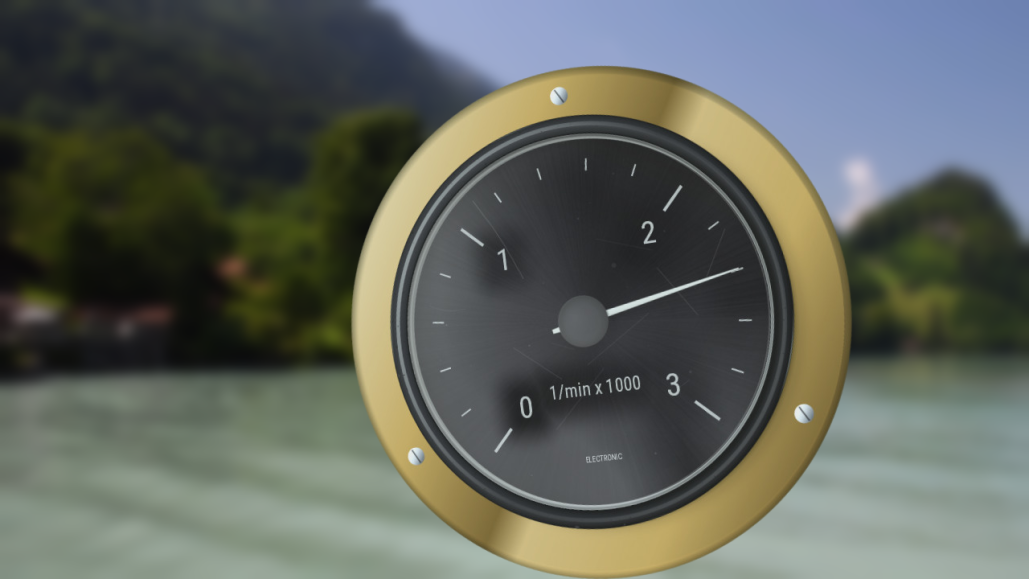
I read value=2400 unit=rpm
